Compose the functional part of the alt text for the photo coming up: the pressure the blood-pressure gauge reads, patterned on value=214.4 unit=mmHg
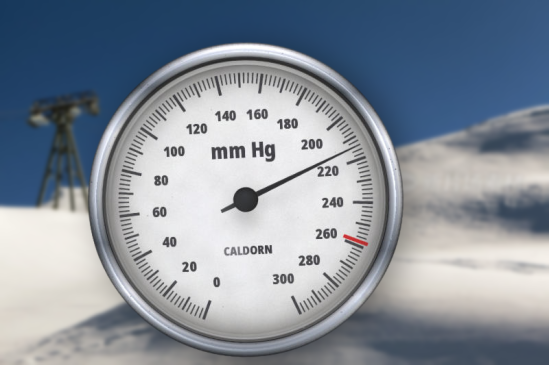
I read value=214 unit=mmHg
